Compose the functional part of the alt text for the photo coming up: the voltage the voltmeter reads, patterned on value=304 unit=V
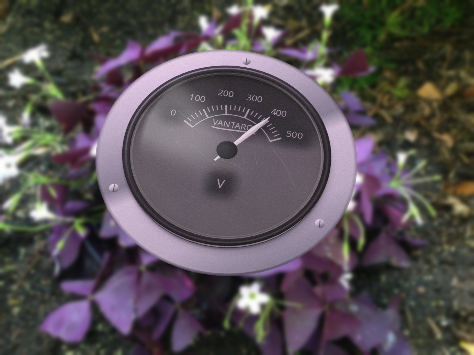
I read value=400 unit=V
